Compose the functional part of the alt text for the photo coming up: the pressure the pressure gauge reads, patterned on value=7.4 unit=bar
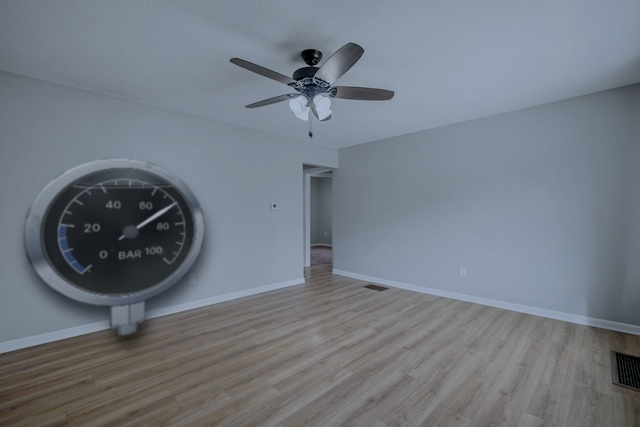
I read value=70 unit=bar
